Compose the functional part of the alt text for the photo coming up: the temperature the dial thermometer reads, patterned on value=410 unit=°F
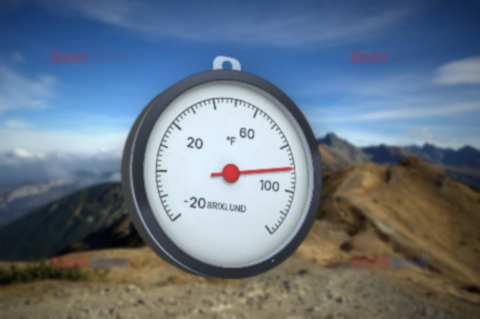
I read value=90 unit=°F
